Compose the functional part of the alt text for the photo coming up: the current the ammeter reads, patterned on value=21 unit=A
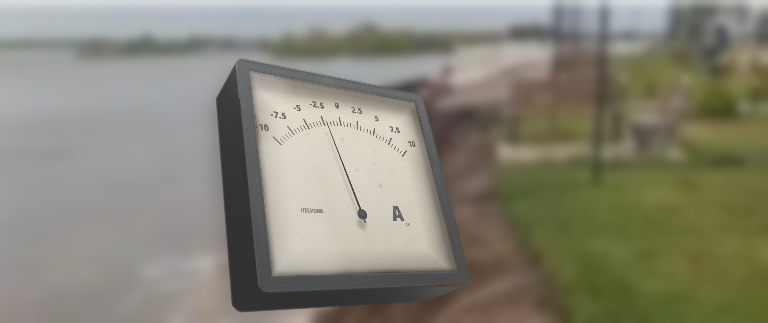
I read value=-2.5 unit=A
